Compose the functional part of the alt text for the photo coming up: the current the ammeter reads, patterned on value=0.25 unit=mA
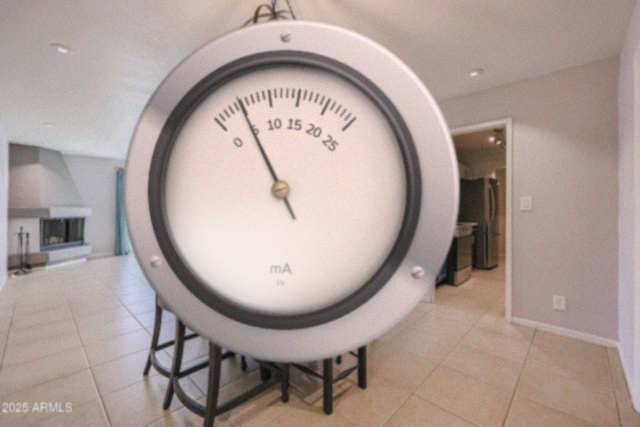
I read value=5 unit=mA
